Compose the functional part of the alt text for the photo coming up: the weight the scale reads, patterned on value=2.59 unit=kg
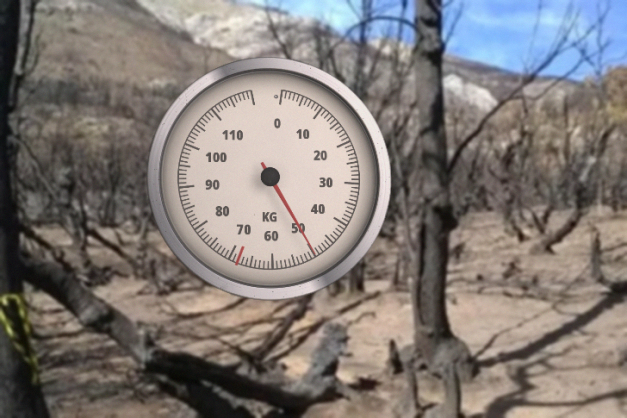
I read value=50 unit=kg
